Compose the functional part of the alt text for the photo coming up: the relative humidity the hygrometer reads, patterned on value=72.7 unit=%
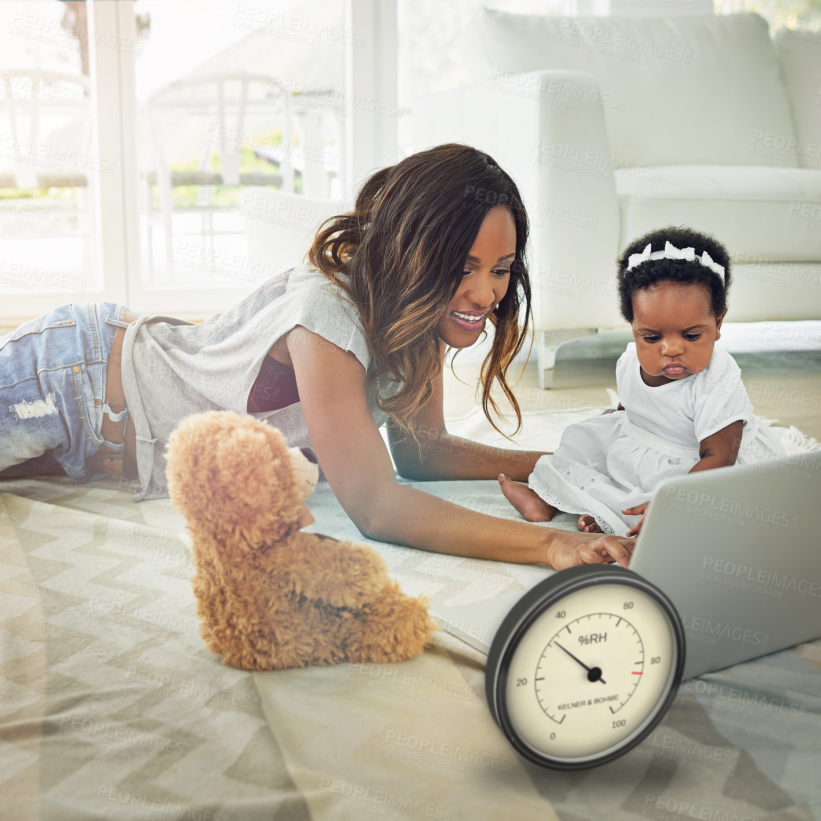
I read value=34 unit=%
